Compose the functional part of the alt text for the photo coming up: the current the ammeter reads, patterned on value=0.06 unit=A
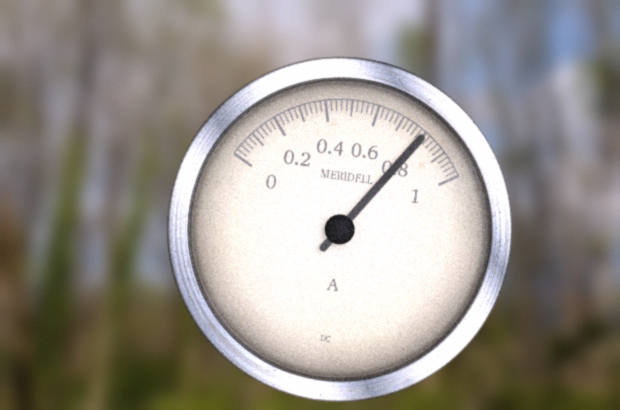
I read value=0.8 unit=A
